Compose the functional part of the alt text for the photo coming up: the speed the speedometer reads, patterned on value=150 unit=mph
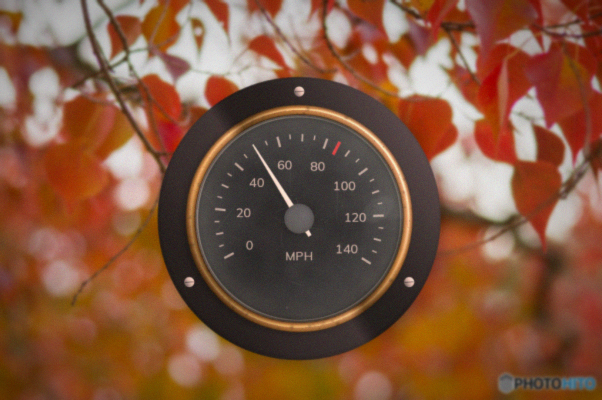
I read value=50 unit=mph
